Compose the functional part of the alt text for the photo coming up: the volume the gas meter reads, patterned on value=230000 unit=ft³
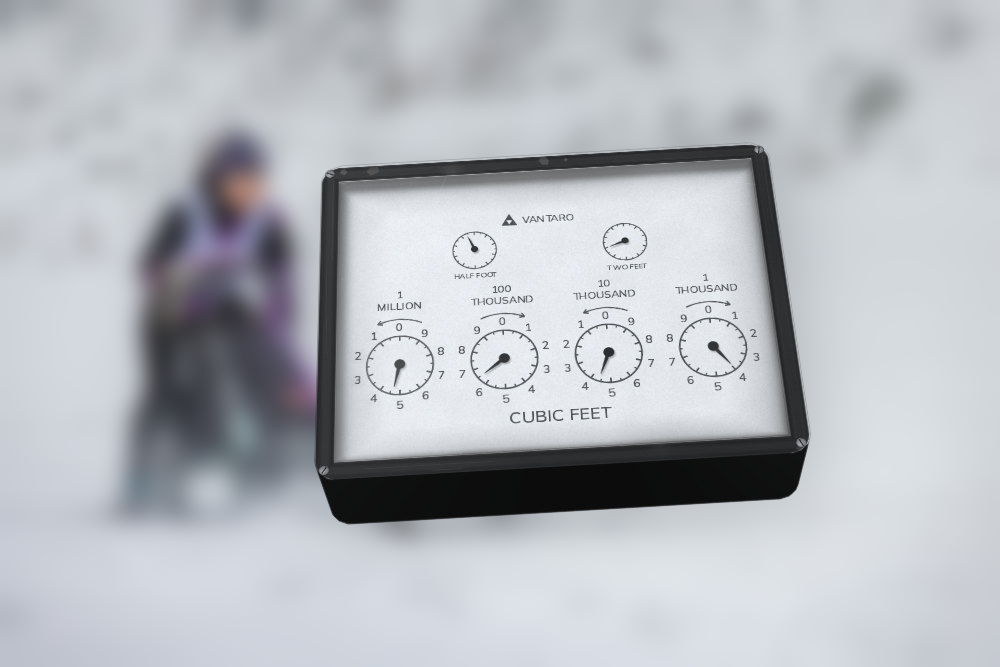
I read value=464400 unit=ft³
